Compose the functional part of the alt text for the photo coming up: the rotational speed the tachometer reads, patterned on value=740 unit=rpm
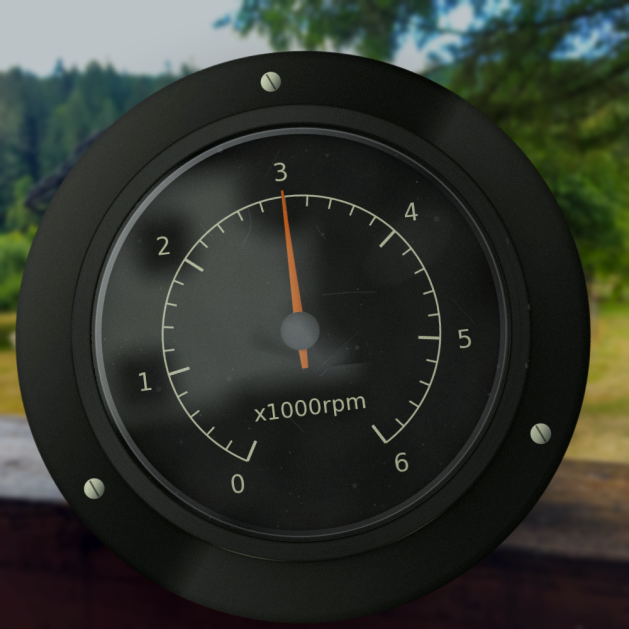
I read value=3000 unit=rpm
